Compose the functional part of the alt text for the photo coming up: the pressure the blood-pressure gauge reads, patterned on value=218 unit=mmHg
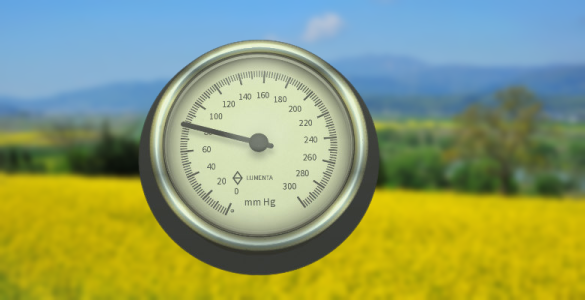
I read value=80 unit=mmHg
